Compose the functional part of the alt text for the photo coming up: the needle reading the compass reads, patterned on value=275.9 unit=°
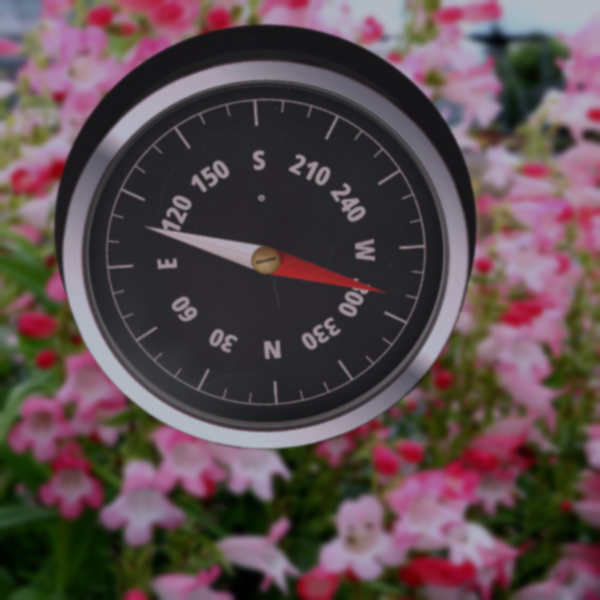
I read value=290 unit=°
